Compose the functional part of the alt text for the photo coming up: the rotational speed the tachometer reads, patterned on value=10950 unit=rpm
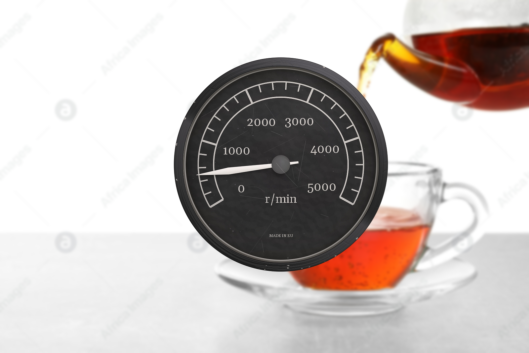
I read value=500 unit=rpm
